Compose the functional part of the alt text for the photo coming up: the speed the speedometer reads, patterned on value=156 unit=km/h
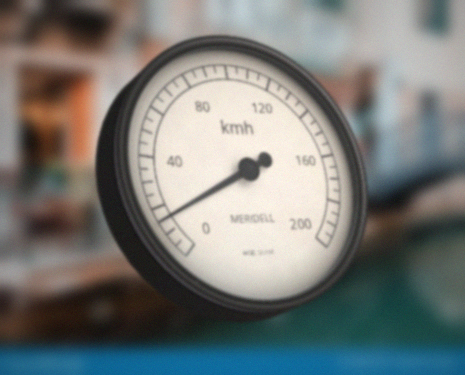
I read value=15 unit=km/h
